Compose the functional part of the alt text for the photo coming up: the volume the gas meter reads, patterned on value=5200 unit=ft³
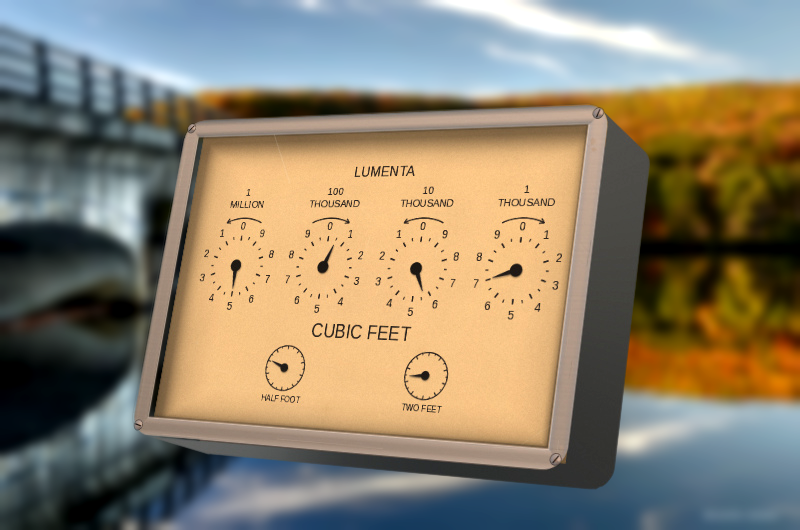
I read value=505700 unit=ft³
